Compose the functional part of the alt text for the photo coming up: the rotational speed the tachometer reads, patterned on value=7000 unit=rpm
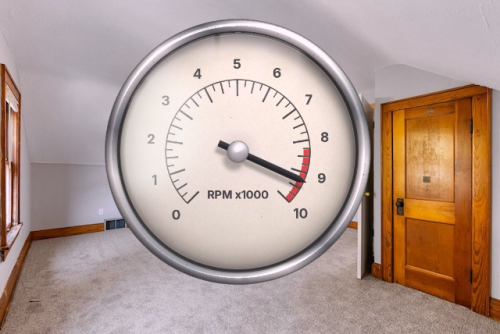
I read value=9250 unit=rpm
